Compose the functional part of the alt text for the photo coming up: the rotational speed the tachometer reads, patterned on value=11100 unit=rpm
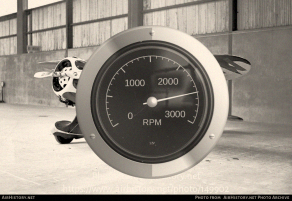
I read value=2500 unit=rpm
